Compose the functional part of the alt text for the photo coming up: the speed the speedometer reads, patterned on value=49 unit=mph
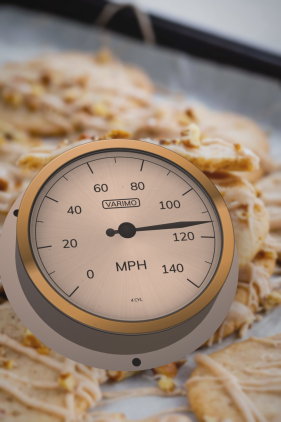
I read value=115 unit=mph
